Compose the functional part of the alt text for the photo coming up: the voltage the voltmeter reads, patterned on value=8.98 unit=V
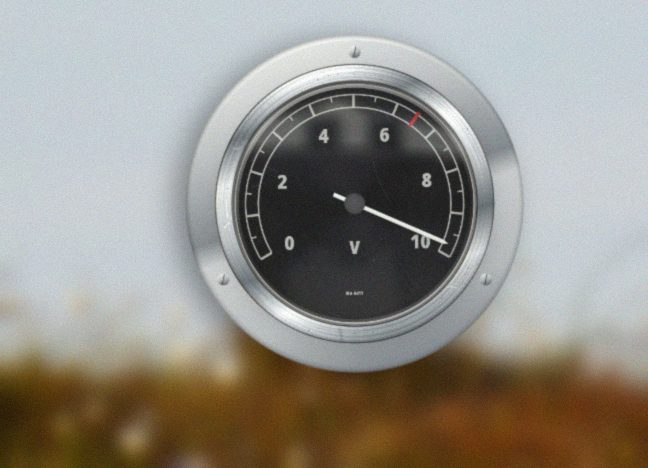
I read value=9.75 unit=V
